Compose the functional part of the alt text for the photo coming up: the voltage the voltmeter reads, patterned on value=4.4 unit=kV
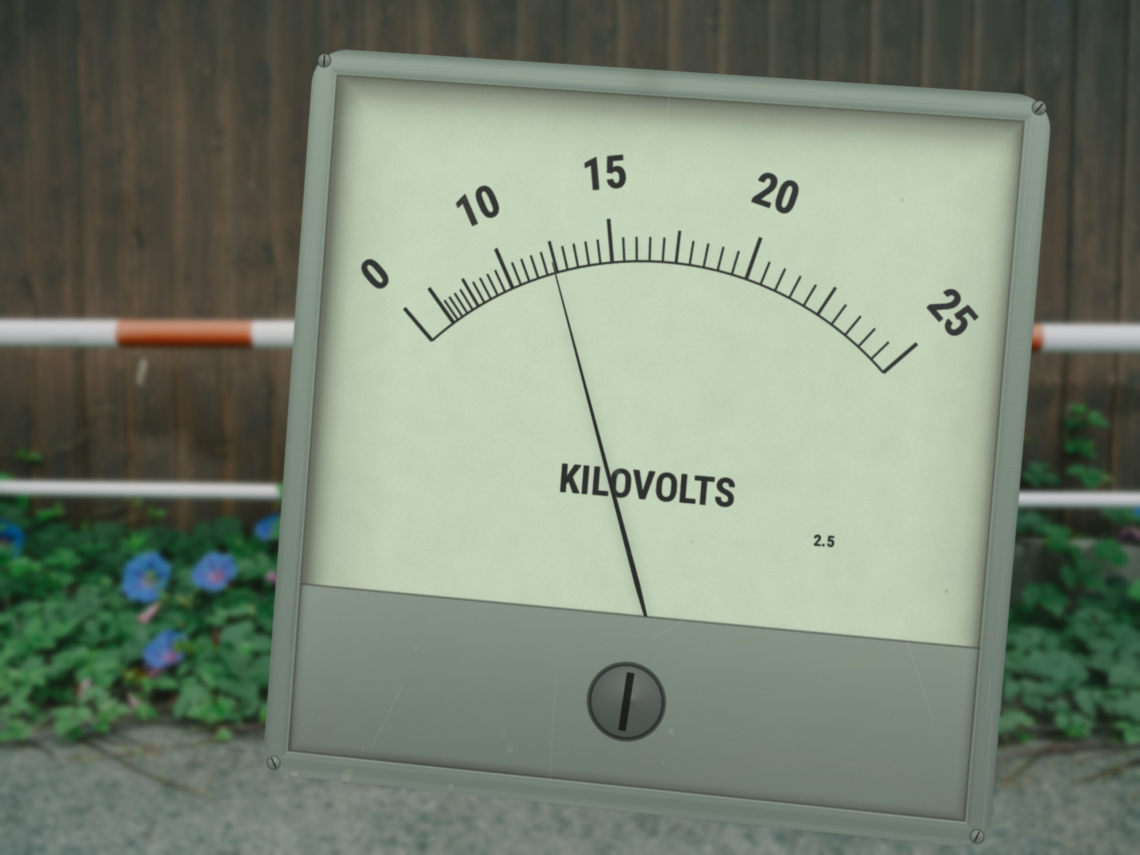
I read value=12.5 unit=kV
